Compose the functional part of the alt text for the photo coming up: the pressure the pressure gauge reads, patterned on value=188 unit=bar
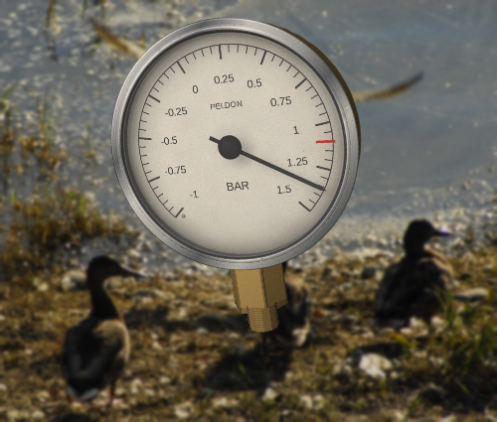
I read value=1.35 unit=bar
